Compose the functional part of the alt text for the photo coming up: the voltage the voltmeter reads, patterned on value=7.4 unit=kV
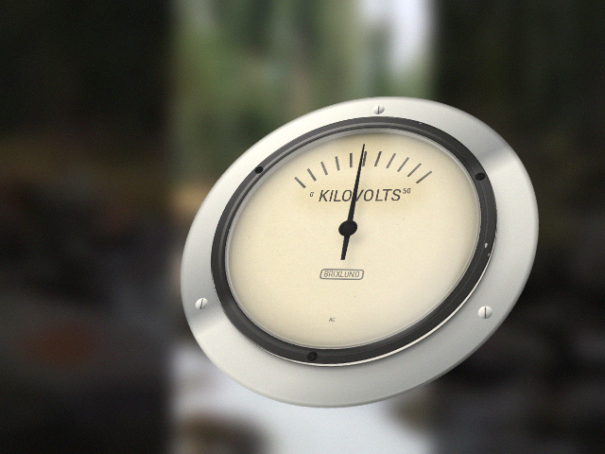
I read value=25 unit=kV
